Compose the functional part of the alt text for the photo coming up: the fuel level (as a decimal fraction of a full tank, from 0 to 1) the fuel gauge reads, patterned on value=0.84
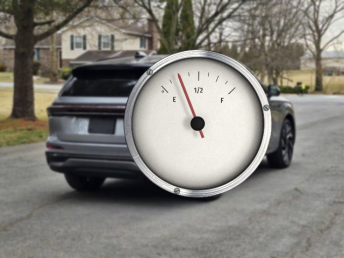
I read value=0.25
